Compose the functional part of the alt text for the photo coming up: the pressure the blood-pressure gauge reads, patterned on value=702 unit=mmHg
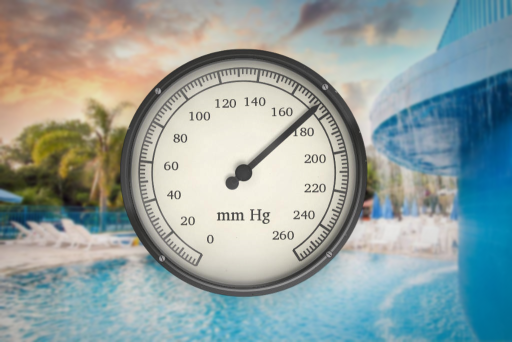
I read value=174 unit=mmHg
